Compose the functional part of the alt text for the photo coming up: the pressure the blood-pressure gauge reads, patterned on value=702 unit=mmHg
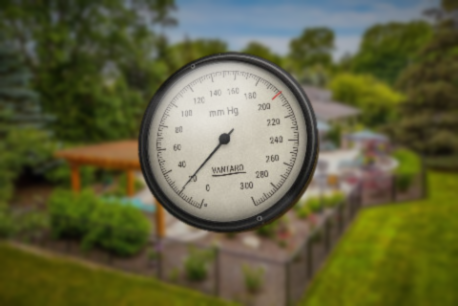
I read value=20 unit=mmHg
